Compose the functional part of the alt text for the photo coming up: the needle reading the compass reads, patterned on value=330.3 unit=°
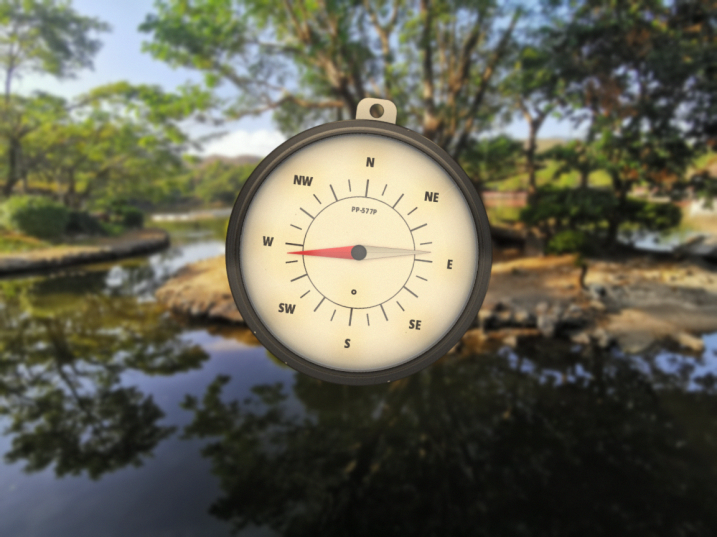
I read value=262.5 unit=°
